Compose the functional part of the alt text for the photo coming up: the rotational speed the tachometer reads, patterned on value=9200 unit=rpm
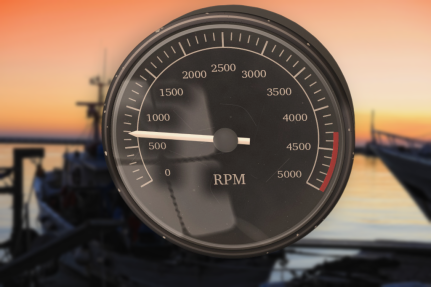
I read value=700 unit=rpm
